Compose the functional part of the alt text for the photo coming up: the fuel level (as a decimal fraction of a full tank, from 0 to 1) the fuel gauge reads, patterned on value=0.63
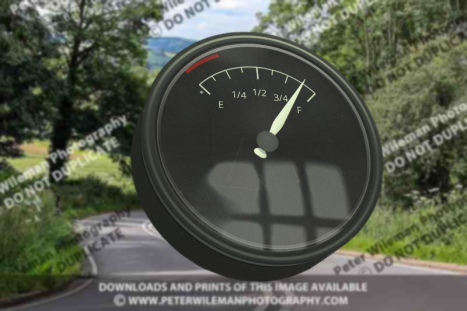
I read value=0.875
